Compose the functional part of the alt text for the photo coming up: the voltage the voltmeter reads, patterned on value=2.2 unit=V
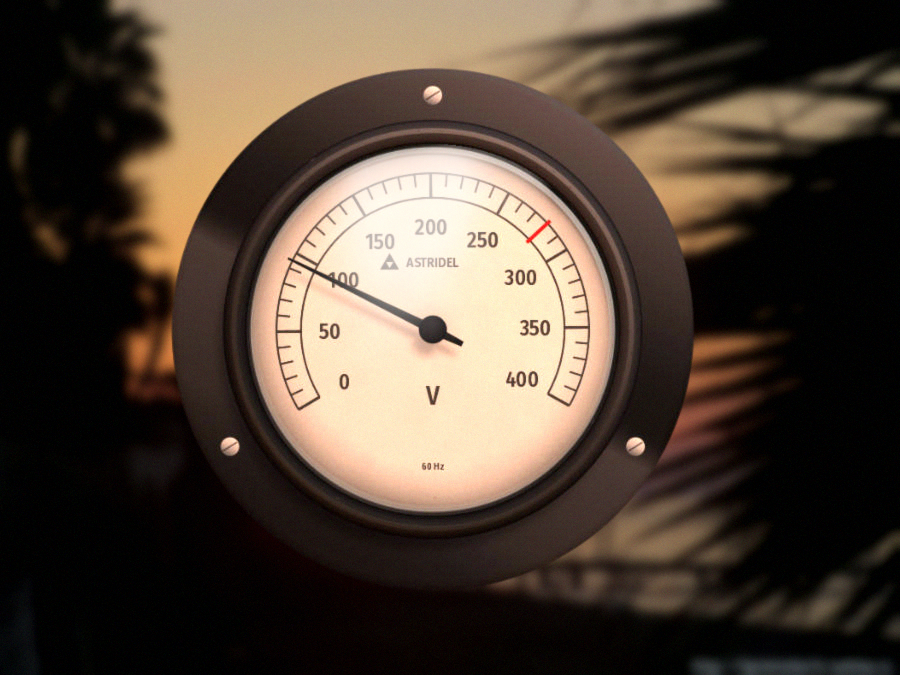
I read value=95 unit=V
